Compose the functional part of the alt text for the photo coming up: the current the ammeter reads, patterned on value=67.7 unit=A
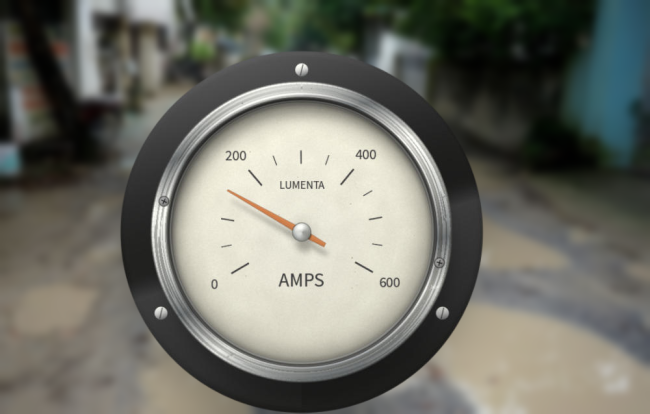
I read value=150 unit=A
